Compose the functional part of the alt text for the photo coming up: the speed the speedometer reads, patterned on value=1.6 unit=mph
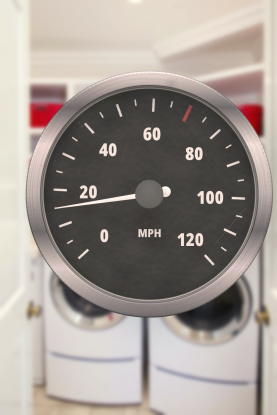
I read value=15 unit=mph
